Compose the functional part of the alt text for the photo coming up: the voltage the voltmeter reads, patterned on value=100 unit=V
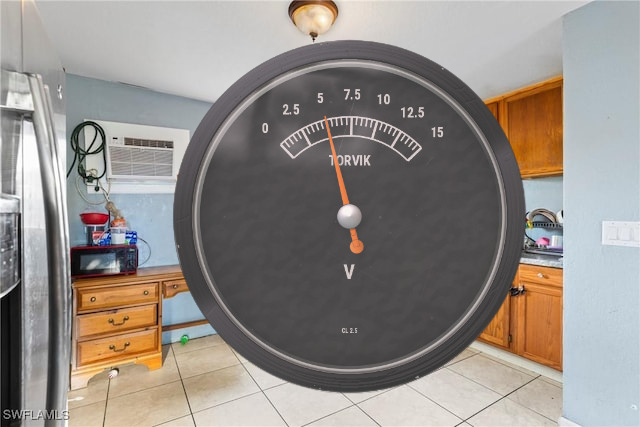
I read value=5 unit=V
